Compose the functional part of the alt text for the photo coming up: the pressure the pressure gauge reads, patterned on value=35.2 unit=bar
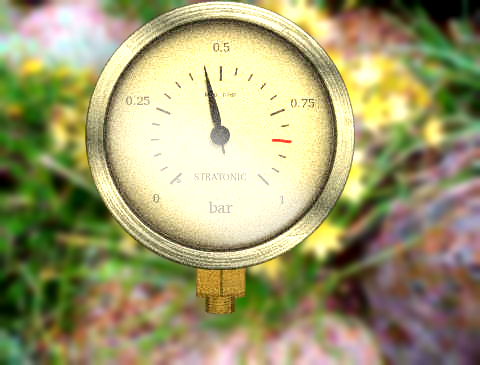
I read value=0.45 unit=bar
